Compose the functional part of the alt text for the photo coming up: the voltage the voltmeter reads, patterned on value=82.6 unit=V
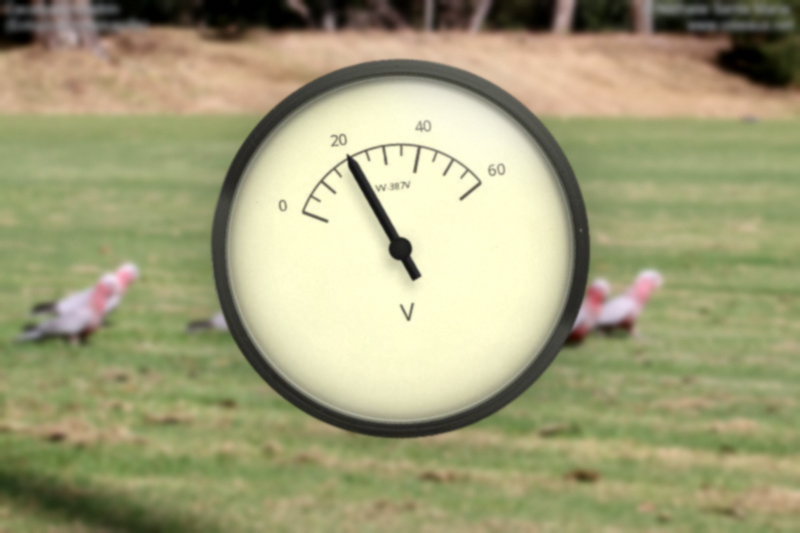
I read value=20 unit=V
